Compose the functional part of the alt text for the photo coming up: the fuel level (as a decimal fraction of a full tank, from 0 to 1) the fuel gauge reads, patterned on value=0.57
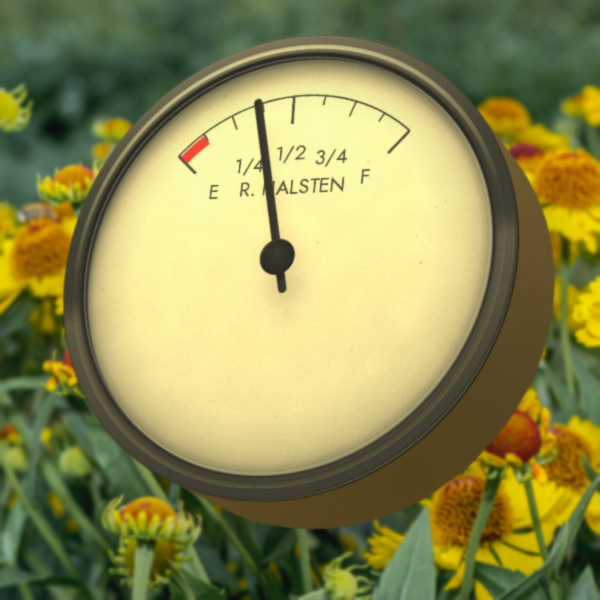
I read value=0.375
